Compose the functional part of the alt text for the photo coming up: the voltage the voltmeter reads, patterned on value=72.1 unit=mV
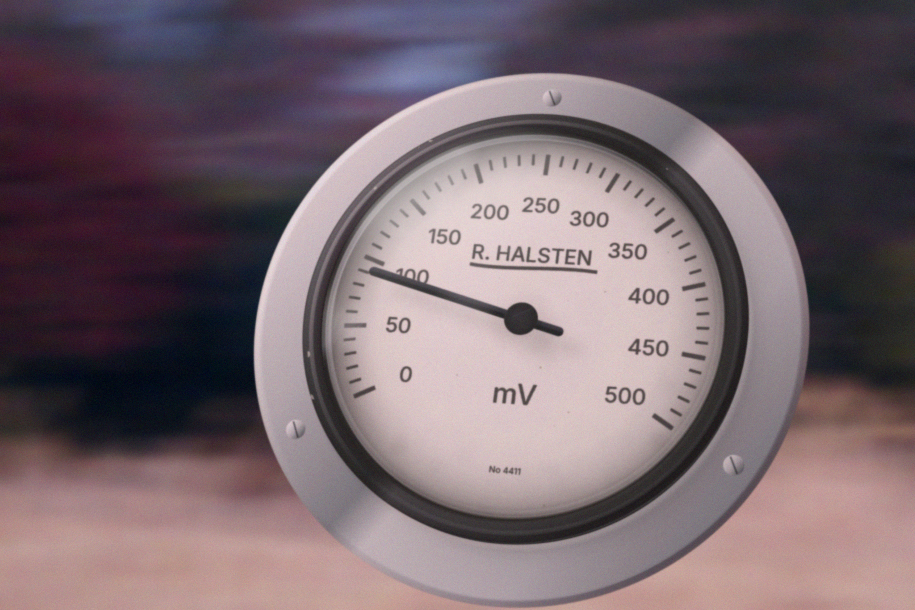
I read value=90 unit=mV
